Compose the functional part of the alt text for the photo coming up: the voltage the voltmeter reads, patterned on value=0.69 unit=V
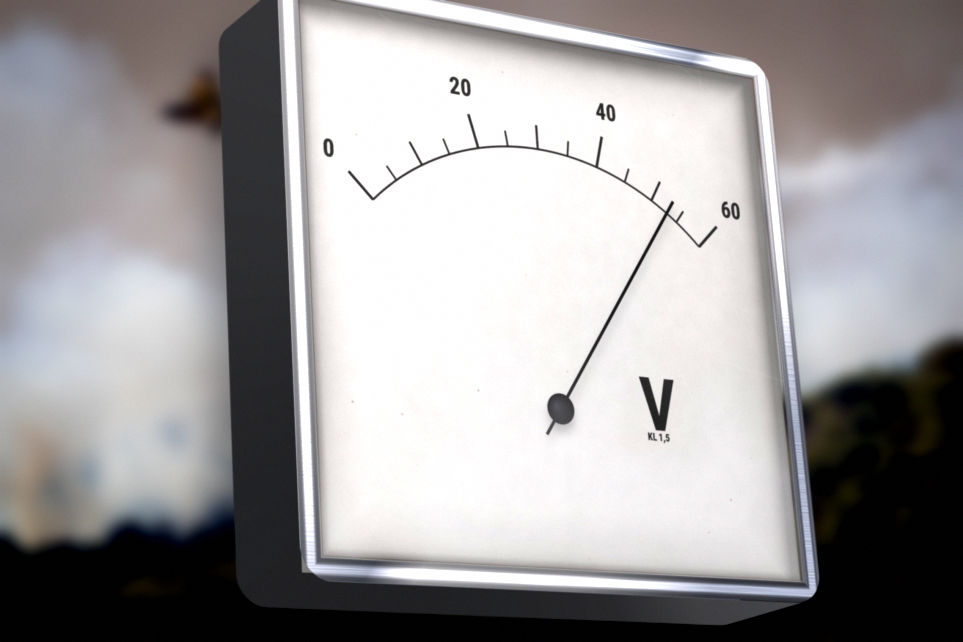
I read value=52.5 unit=V
